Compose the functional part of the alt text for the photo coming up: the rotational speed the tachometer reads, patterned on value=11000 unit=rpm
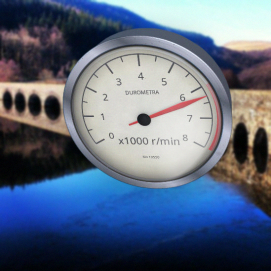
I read value=6250 unit=rpm
